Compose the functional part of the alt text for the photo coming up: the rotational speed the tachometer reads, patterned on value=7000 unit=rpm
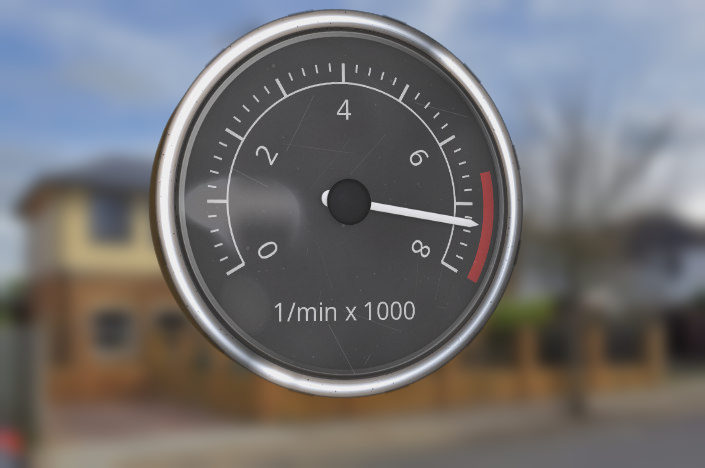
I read value=7300 unit=rpm
